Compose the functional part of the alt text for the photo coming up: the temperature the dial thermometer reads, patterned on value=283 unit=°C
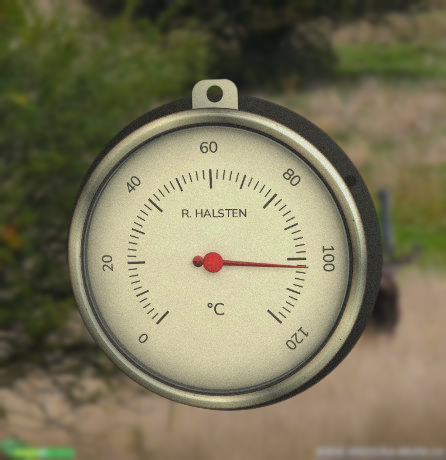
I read value=102 unit=°C
